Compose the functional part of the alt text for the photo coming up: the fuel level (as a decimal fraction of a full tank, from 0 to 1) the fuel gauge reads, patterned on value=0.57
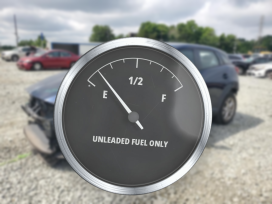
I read value=0.125
